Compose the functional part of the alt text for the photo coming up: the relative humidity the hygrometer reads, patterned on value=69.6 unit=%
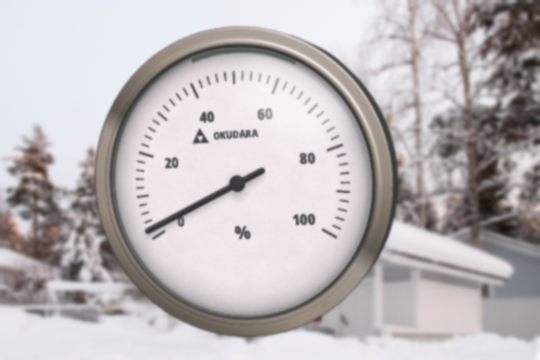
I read value=2 unit=%
